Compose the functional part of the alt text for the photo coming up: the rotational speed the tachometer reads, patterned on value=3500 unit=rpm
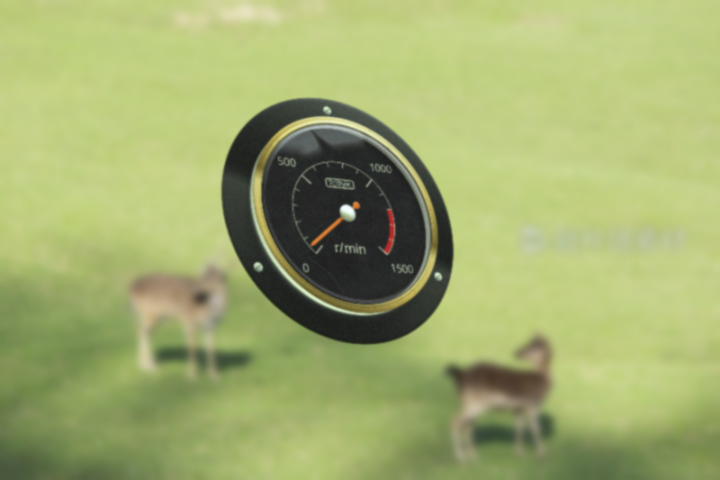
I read value=50 unit=rpm
